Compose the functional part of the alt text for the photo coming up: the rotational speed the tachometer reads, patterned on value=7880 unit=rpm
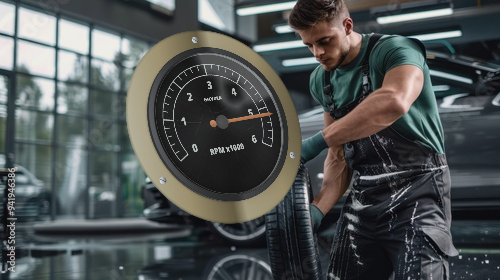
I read value=5200 unit=rpm
